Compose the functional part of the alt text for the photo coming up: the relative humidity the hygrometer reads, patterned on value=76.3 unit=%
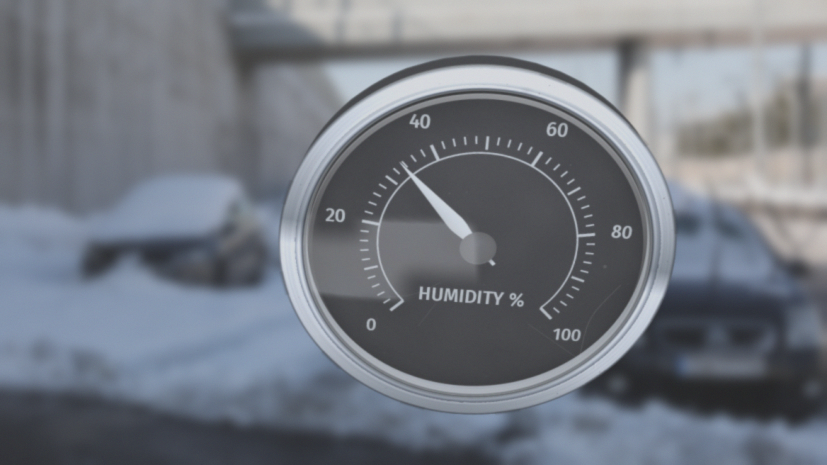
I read value=34 unit=%
